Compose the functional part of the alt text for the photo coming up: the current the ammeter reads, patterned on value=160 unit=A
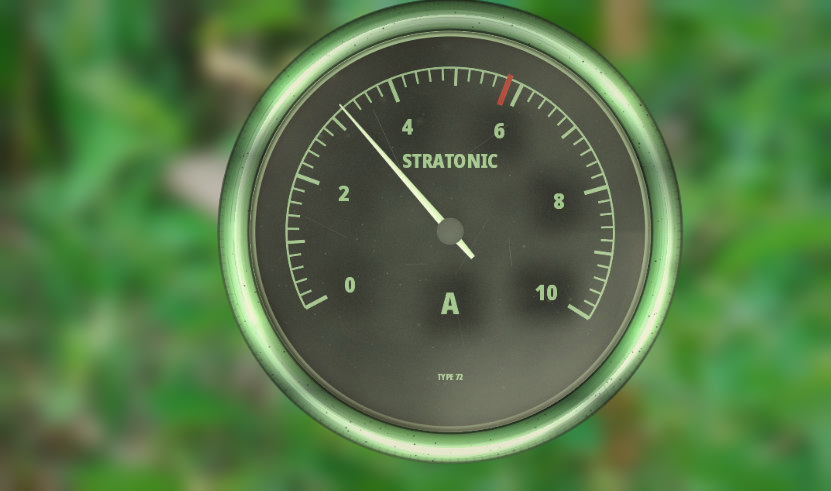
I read value=3.2 unit=A
